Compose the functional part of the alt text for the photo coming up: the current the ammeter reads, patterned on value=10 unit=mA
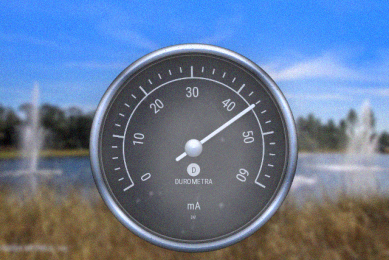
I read value=44 unit=mA
